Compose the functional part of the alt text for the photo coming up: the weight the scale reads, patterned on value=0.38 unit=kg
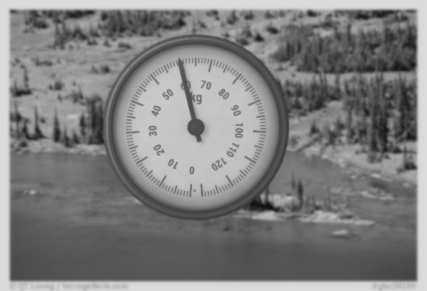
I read value=60 unit=kg
